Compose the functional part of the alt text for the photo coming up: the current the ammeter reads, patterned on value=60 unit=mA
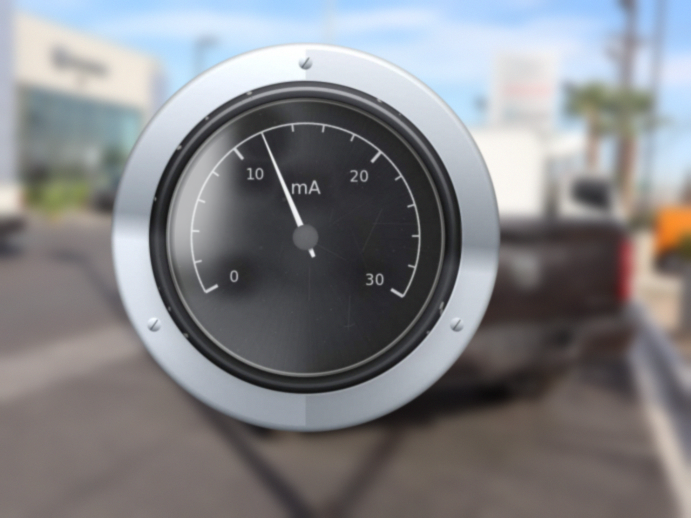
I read value=12 unit=mA
